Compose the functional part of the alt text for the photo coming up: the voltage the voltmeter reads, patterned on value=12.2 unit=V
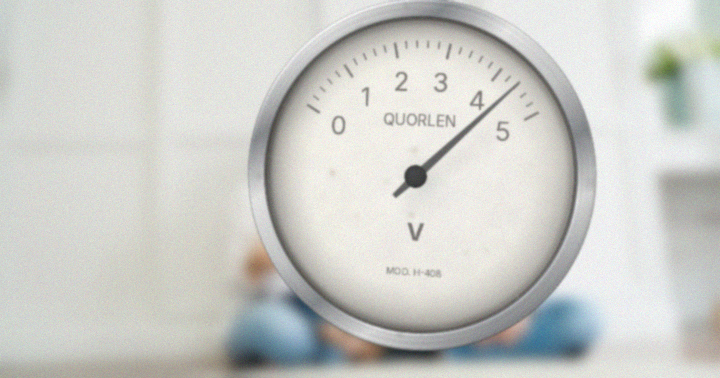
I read value=4.4 unit=V
